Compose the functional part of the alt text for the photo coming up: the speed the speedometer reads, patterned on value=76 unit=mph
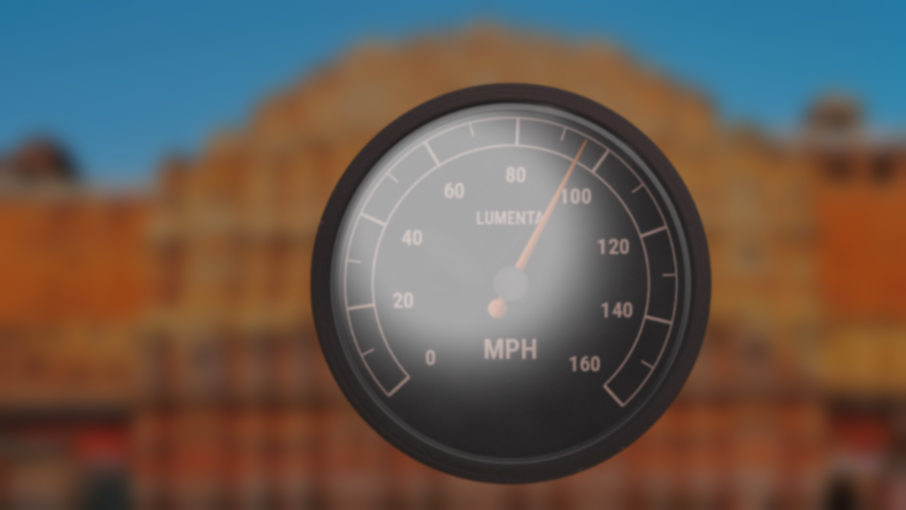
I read value=95 unit=mph
